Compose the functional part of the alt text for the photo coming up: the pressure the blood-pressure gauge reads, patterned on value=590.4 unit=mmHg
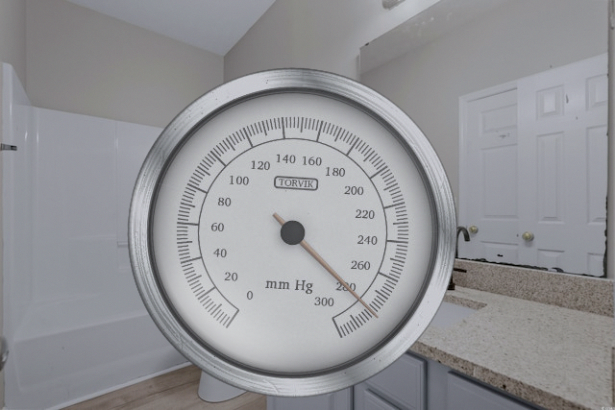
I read value=280 unit=mmHg
